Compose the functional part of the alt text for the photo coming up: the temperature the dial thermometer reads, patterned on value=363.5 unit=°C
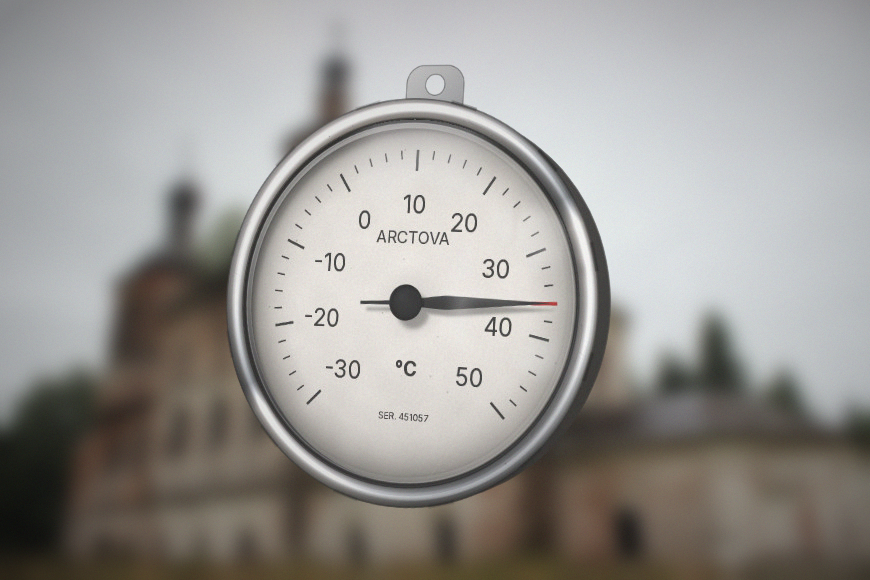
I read value=36 unit=°C
